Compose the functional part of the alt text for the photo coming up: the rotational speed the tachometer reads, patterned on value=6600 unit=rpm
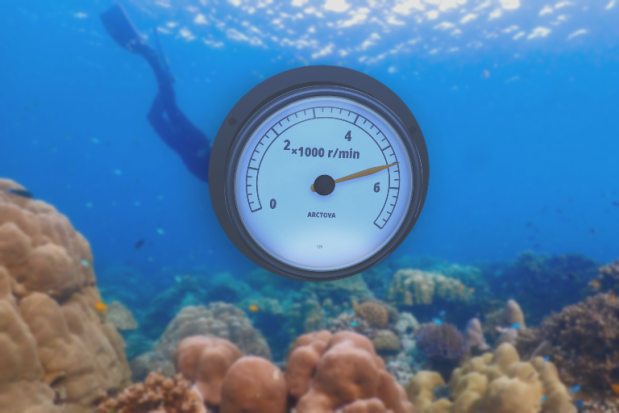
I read value=5400 unit=rpm
